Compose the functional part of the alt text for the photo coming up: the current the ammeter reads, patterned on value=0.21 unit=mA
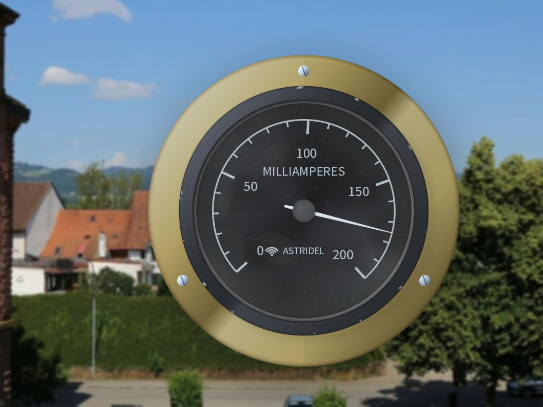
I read value=175 unit=mA
